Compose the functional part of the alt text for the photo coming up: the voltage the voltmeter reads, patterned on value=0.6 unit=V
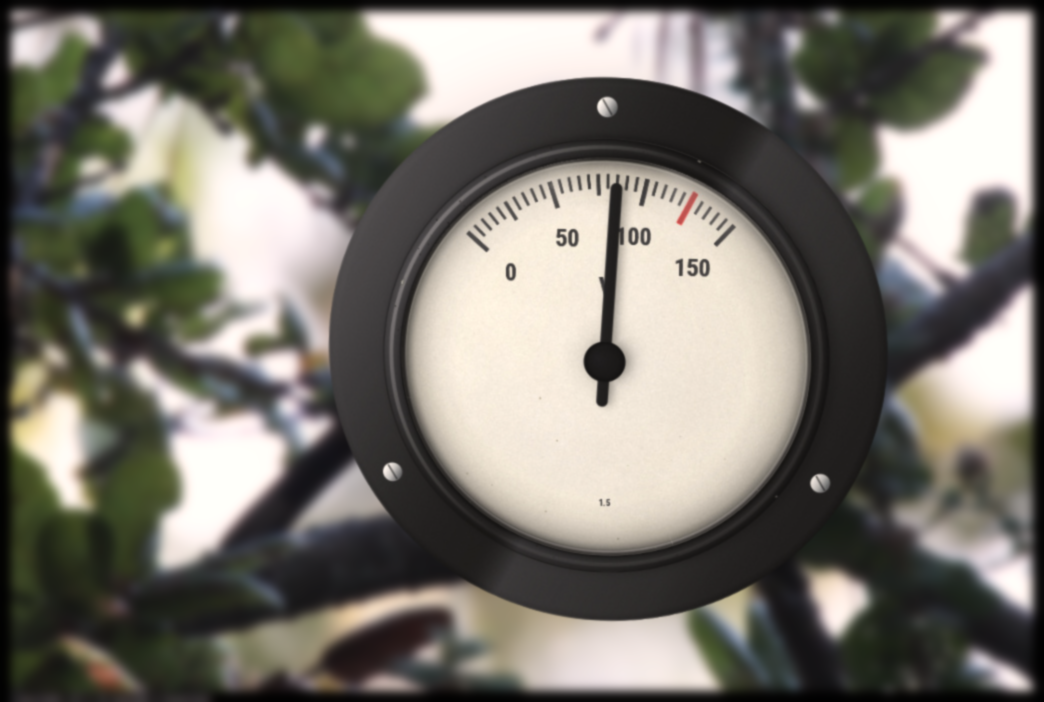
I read value=85 unit=V
